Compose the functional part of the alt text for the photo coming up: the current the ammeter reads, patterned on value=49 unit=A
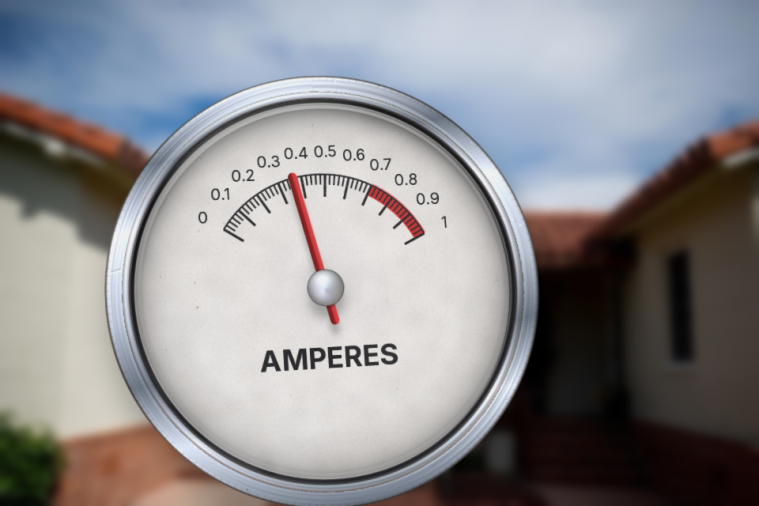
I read value=0.36 unit=A
